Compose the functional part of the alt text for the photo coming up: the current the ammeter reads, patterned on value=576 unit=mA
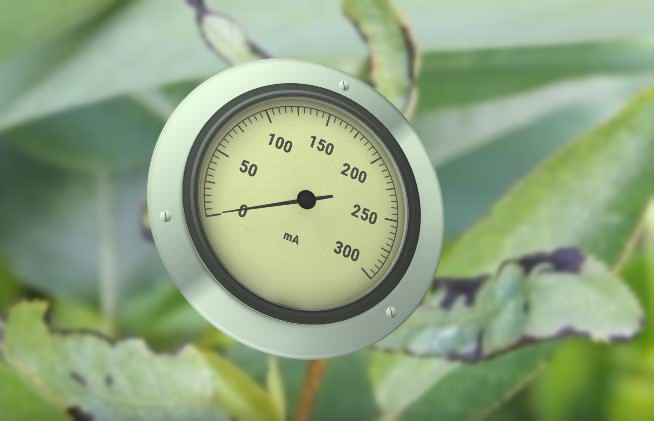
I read value=0 unit=mA
